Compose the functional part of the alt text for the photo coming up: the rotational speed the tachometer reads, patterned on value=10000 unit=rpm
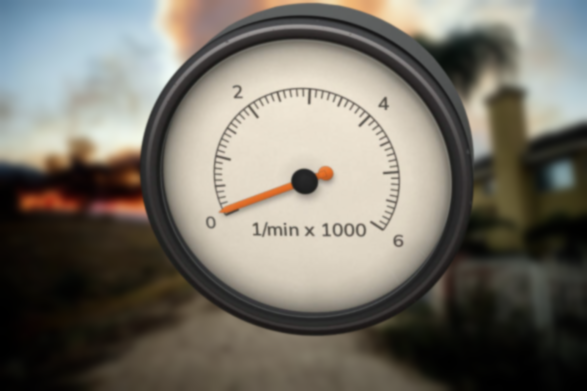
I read value=100 unit=rpm
